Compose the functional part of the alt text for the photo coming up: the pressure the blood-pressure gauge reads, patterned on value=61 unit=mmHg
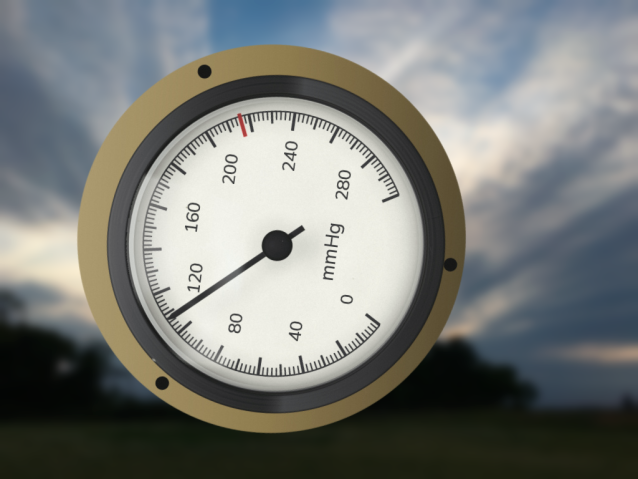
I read value=108 unit=mmHg
